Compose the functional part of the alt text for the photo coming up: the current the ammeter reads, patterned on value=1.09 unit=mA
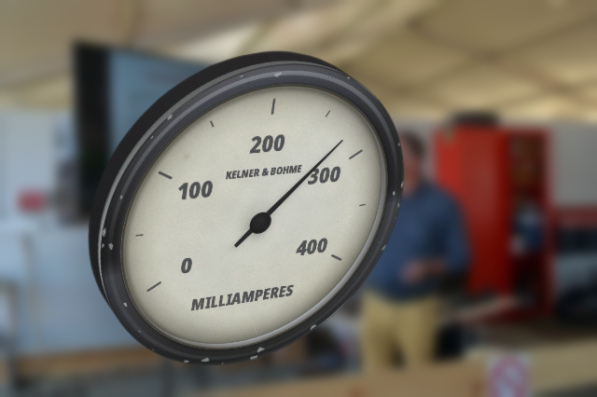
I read value=275 unit=mA
